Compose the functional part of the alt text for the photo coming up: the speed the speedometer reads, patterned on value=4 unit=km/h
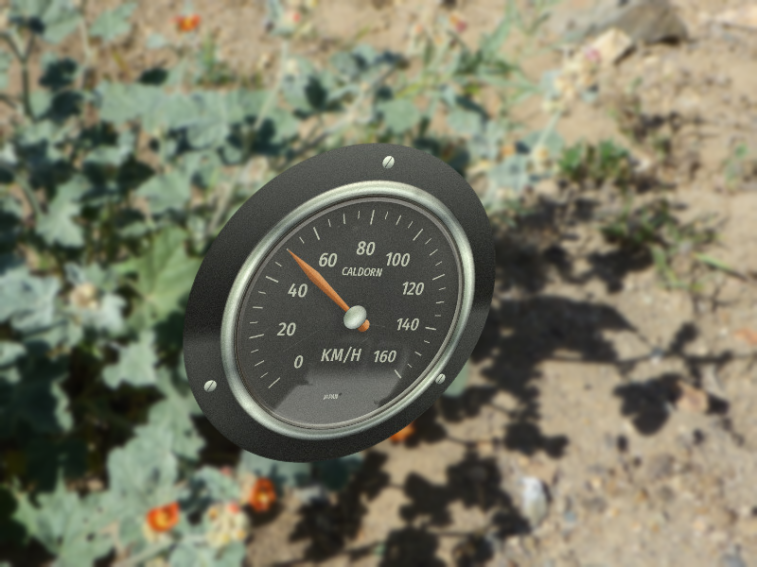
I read value=50 unit=km/h
